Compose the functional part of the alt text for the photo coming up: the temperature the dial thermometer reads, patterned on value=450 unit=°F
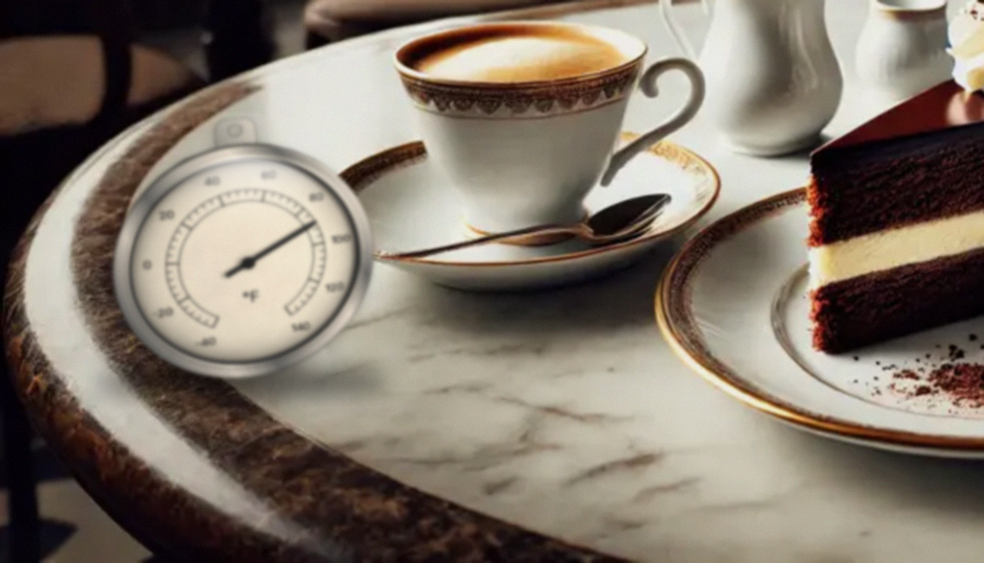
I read value=88 unit=°F
